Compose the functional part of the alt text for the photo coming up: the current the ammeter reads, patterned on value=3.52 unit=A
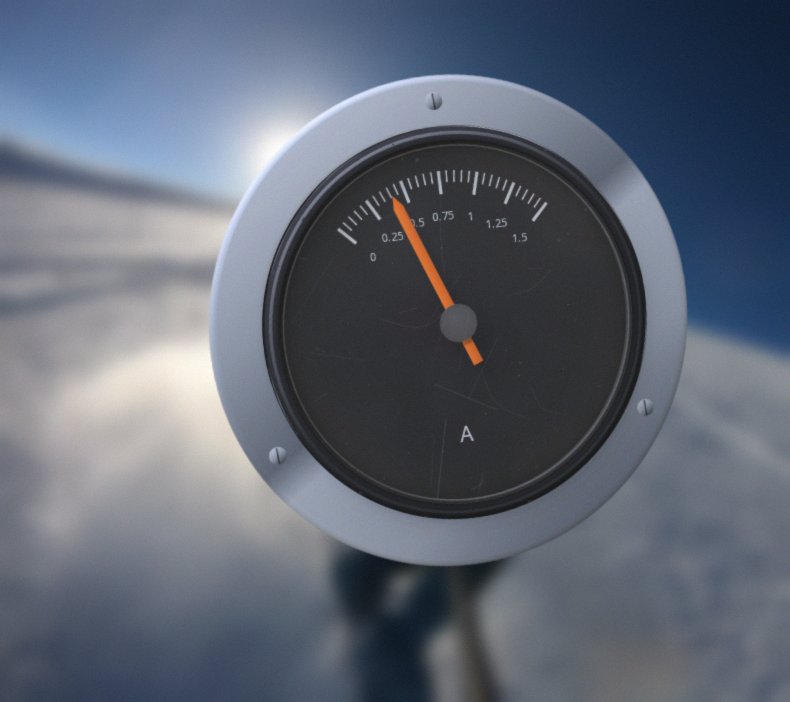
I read value=0.4 unit=A
